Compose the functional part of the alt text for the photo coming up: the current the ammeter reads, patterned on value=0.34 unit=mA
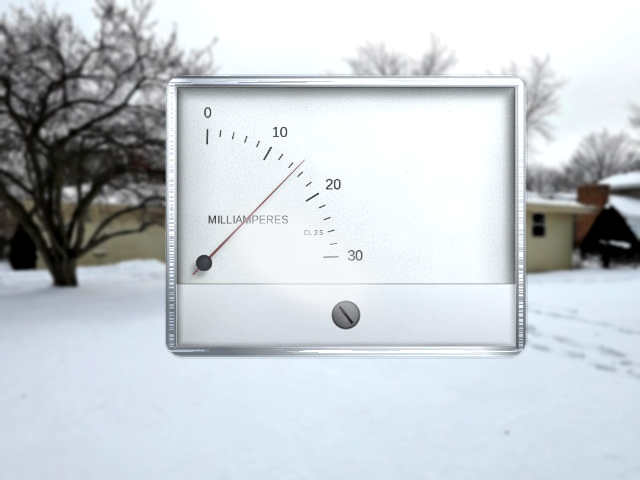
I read value=15 unit=mA
